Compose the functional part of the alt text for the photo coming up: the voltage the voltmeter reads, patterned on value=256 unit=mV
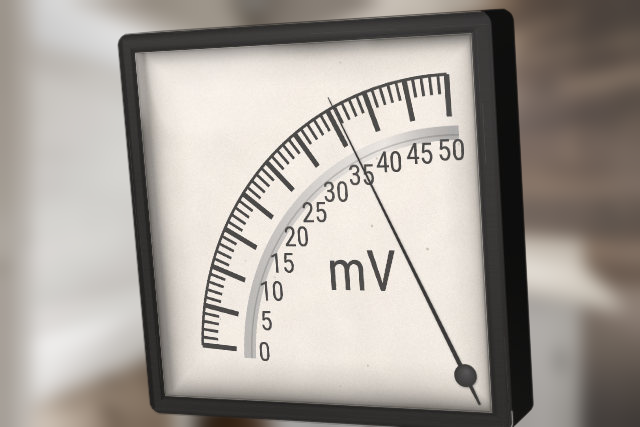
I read value=36 unit=mV
